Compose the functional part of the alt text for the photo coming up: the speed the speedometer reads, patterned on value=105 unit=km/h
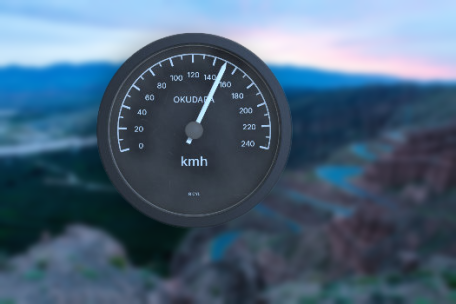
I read value=150 unit=km/h
